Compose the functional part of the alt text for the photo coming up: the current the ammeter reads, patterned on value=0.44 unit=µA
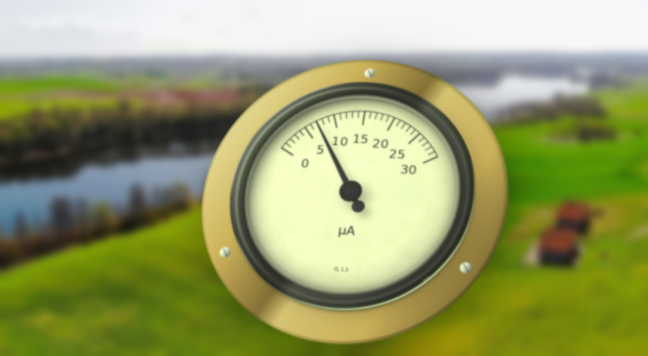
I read value=7 unit=µA
